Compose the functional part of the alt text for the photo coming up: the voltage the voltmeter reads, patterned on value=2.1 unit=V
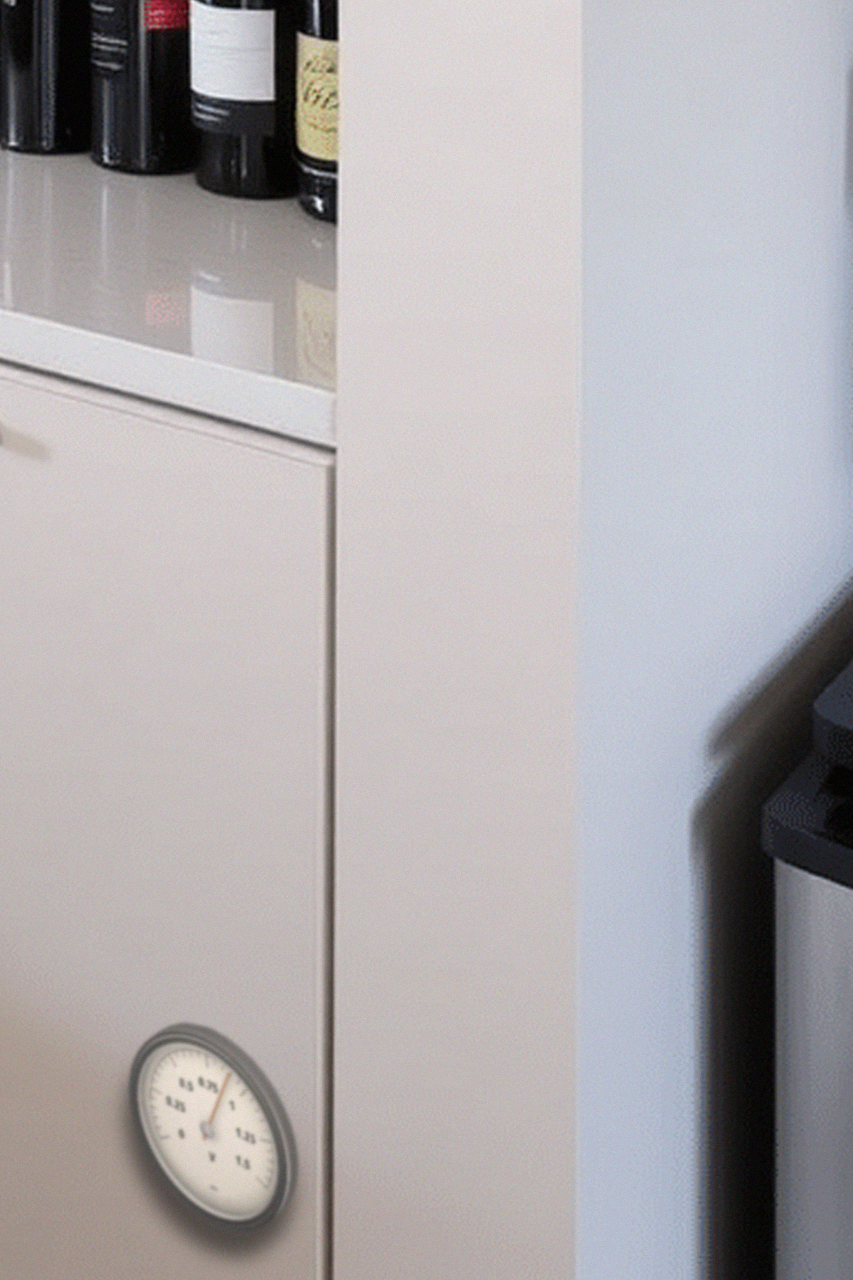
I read value=0.9 unit=V
